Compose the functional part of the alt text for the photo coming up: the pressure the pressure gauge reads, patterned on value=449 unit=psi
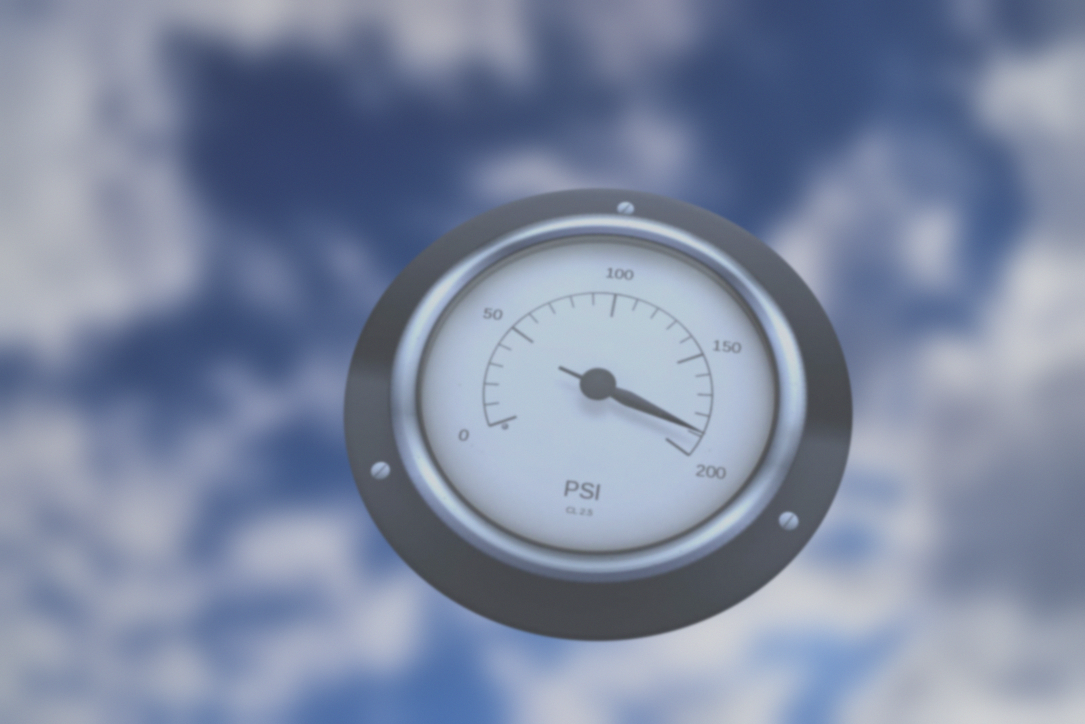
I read value=190 unit=psi
